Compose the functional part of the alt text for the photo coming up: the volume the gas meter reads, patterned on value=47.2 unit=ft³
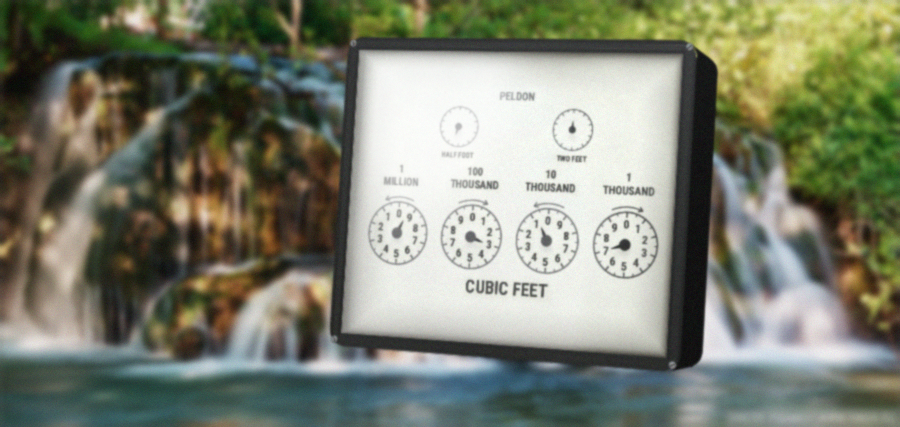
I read value=930700 unit=ft³
